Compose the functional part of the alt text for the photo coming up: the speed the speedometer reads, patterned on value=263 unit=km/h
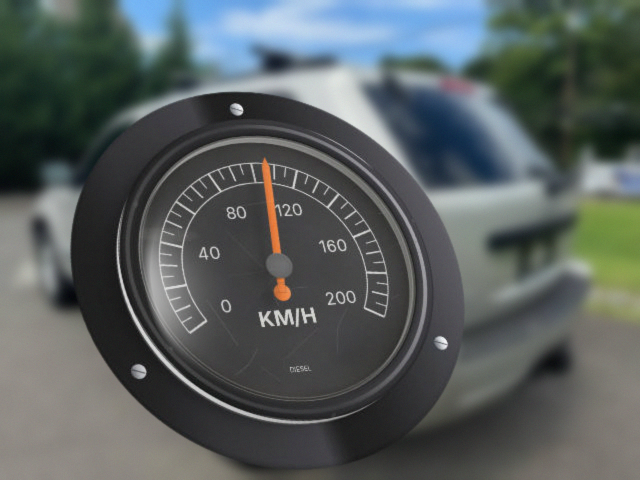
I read value=105 unit=km/h
